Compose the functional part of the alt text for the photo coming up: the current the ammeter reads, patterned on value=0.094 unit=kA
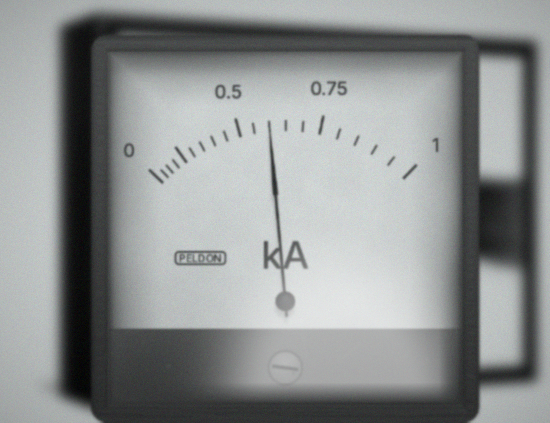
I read value=0.6 unit=kA
